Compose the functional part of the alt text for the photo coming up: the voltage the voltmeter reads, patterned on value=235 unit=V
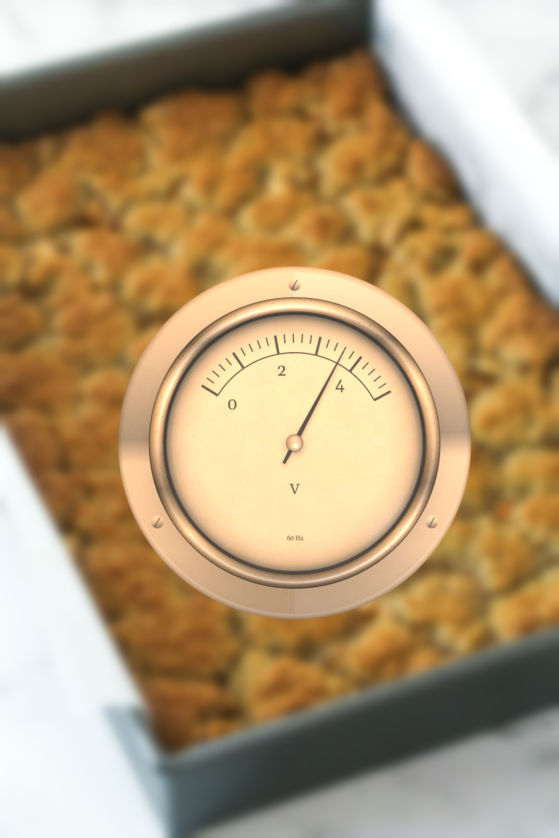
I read value=3.6 unit=V
